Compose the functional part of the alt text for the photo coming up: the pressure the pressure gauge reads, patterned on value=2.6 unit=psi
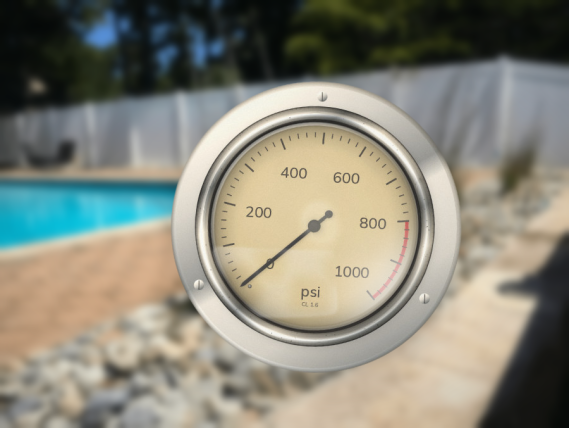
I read value=0 unit=psi
